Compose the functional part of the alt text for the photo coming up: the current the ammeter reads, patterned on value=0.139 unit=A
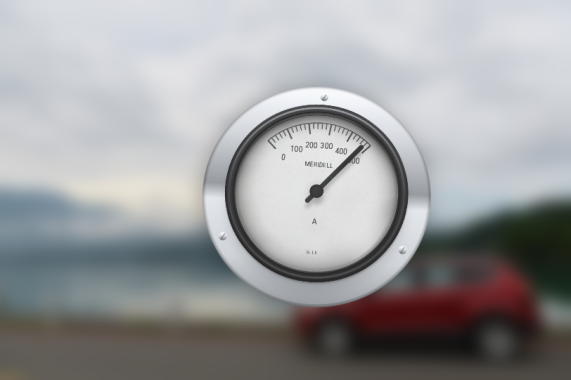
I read value=480 unit=A
